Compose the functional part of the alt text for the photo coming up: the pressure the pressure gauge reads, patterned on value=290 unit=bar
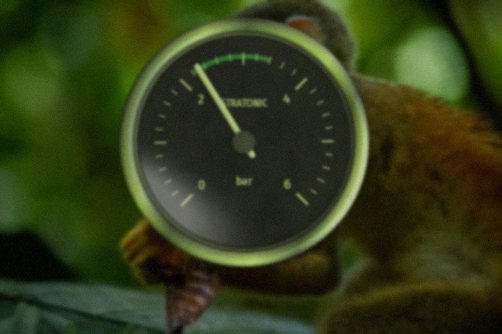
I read value=2.3 unit=bar
